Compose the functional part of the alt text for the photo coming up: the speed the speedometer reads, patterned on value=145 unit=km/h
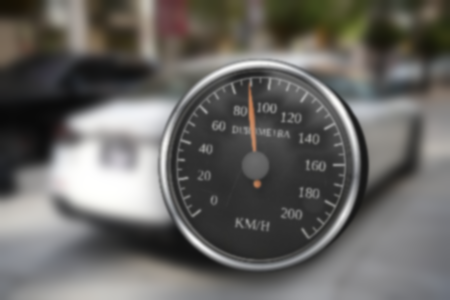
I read value=90 unit=km/h
